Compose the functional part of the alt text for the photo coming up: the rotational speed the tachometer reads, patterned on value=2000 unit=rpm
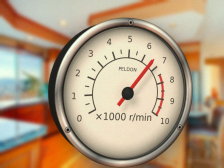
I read value=6500 unit=rpm
